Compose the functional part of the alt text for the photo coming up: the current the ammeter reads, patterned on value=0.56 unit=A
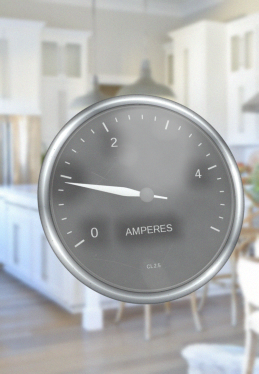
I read value=0.9 unit=A
